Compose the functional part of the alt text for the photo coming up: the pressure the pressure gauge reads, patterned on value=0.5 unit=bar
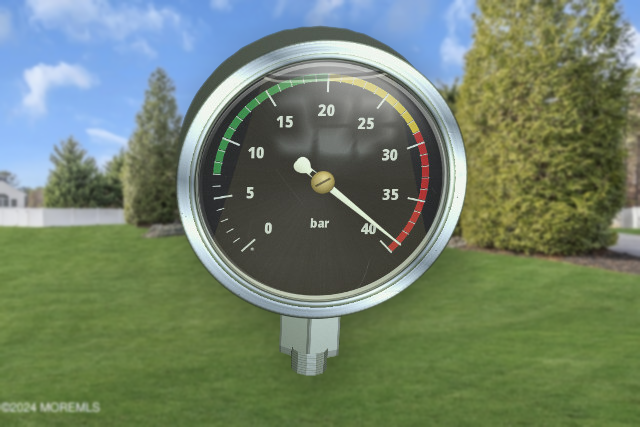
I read value=39 unit=bar
